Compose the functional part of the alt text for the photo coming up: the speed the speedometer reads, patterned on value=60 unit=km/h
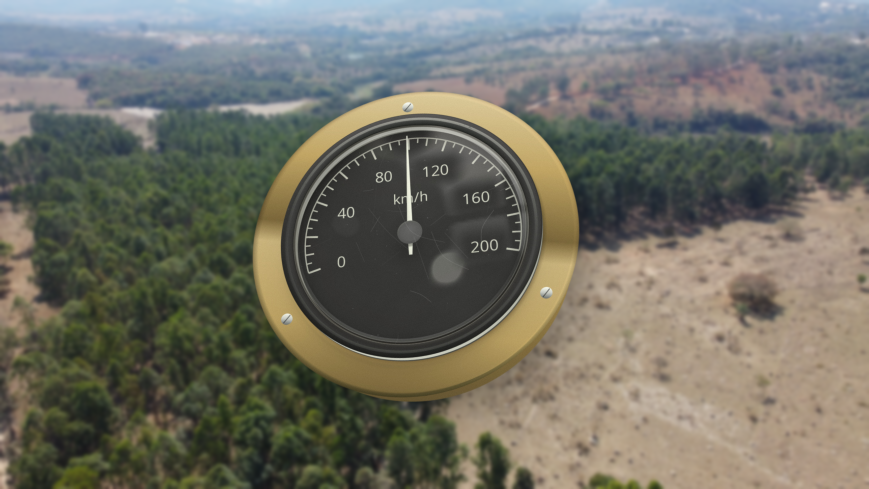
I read value=100 unit=km/h
